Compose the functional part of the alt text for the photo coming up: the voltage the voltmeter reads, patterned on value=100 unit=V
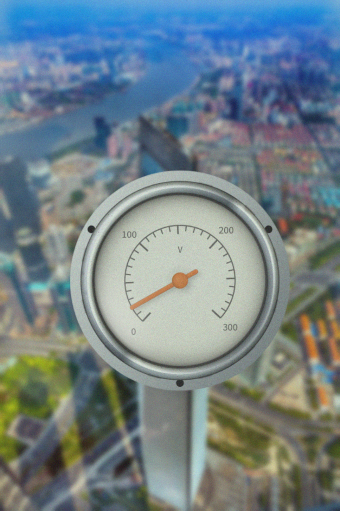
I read value=20 unit=V
